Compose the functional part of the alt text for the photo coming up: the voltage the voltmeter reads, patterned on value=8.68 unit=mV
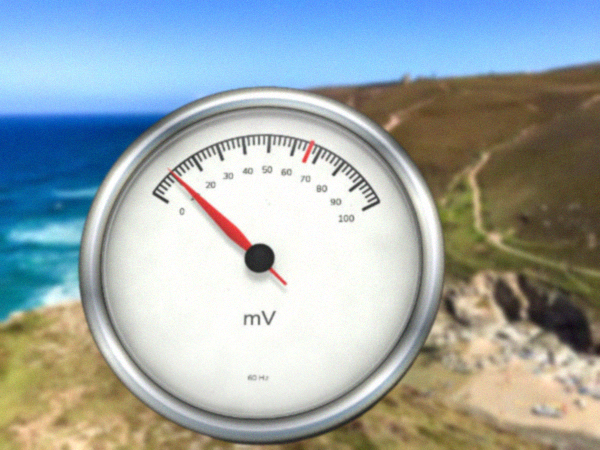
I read value=10 unit=mV
